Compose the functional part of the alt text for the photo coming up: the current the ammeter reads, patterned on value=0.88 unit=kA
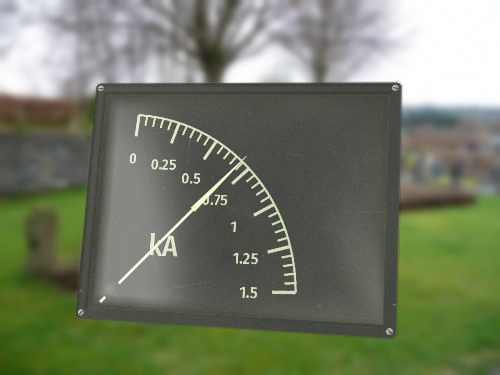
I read value=0.7 unit=kA
